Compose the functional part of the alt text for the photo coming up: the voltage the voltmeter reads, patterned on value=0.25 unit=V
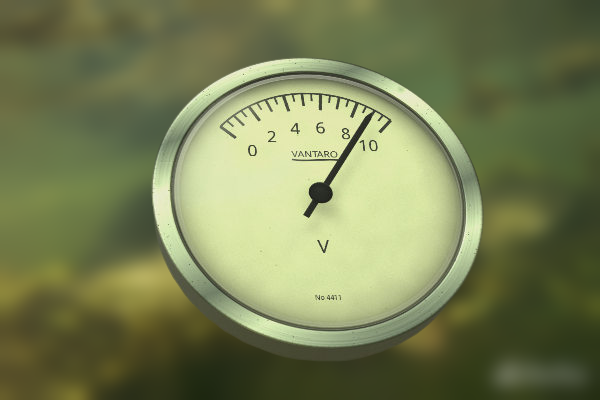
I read value=9 unit=V
